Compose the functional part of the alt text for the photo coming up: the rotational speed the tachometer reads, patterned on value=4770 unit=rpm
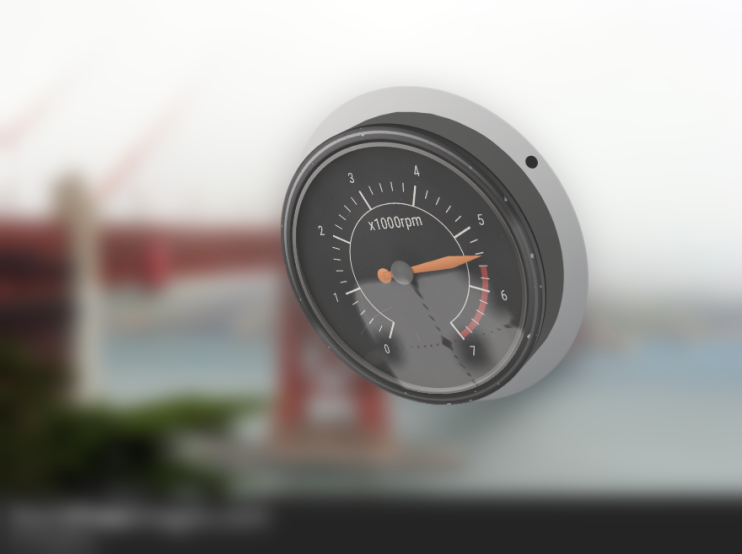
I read value=5400 unit=rpm
